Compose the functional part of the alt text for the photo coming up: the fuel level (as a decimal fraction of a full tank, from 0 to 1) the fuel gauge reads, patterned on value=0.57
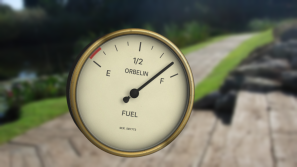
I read value=0.875
